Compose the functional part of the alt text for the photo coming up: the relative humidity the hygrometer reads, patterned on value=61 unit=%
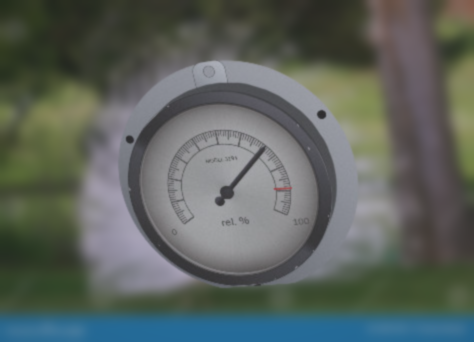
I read value=70 unit=%
